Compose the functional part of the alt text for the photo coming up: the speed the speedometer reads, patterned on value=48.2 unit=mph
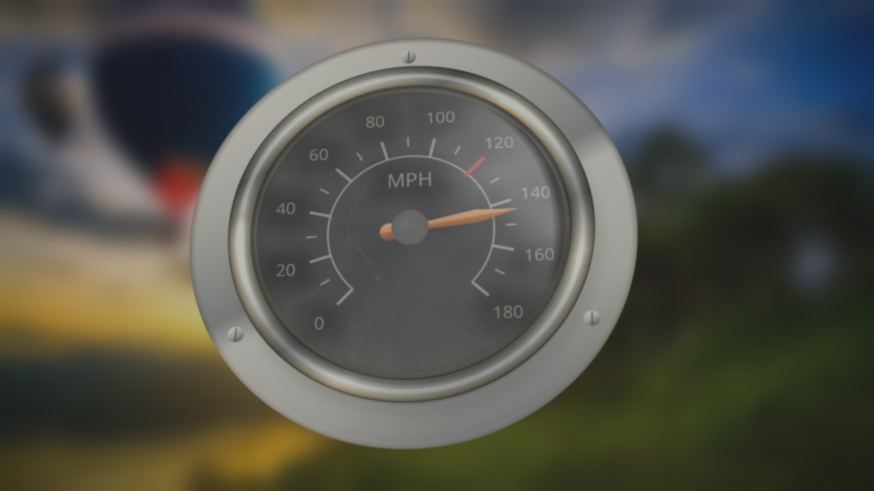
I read value=145 unit=mph
